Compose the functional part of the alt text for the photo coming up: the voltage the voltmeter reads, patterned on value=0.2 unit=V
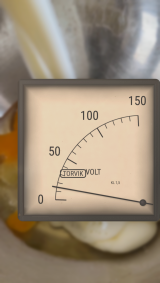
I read value=15 unit=V
